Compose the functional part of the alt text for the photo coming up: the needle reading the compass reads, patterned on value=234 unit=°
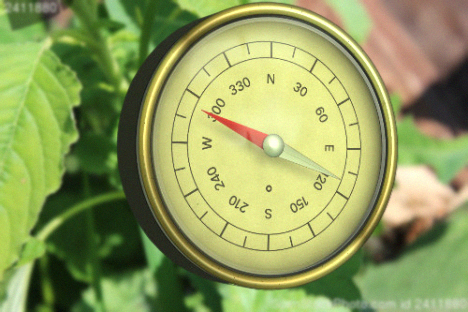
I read value=292.5 unit=°
